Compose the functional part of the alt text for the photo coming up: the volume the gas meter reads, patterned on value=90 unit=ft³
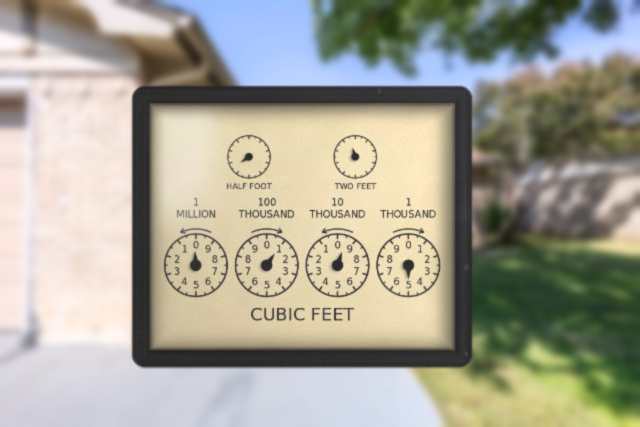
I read value=9500 unit=ft³
